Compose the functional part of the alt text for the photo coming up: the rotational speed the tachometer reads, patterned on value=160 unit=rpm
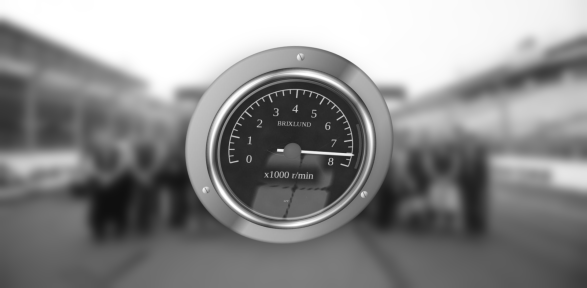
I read value=7500 unit=rpm
